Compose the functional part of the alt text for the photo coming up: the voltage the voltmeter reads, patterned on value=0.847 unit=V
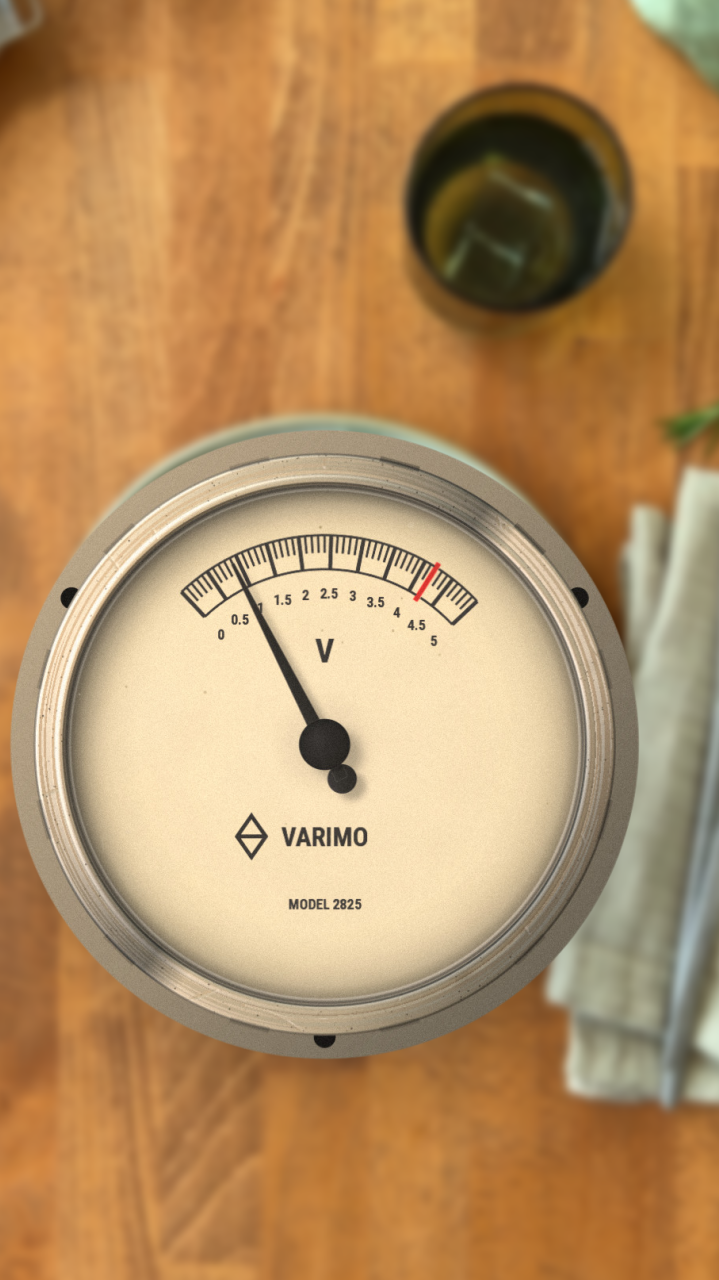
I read value=0.9 unit=V
